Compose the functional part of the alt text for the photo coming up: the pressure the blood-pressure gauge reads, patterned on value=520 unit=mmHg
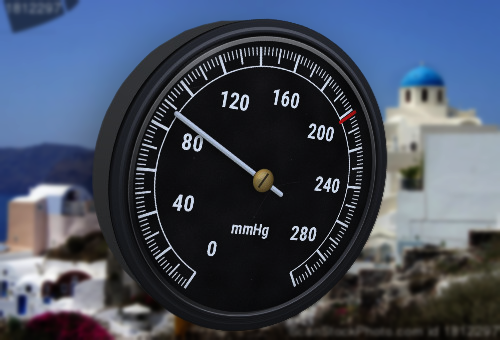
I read value=88 unit=mmHg
